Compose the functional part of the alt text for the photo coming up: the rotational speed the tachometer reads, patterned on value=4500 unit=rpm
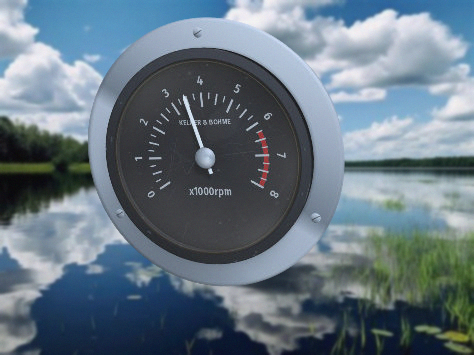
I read value=3500 unit=rpm
